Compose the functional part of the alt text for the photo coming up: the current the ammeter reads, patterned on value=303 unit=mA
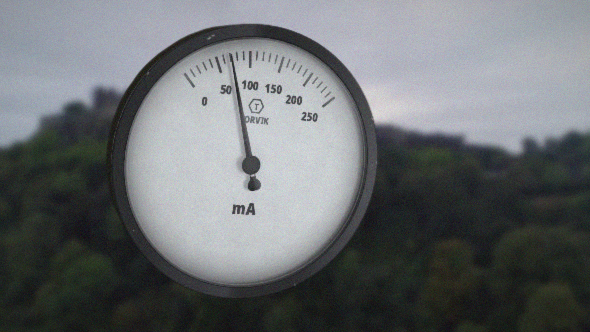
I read value=70 unit=mA
